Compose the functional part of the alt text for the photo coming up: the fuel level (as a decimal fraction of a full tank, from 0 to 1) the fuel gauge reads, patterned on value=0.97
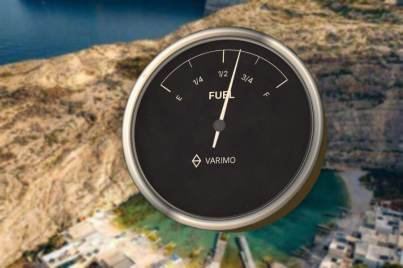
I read value=0.625
